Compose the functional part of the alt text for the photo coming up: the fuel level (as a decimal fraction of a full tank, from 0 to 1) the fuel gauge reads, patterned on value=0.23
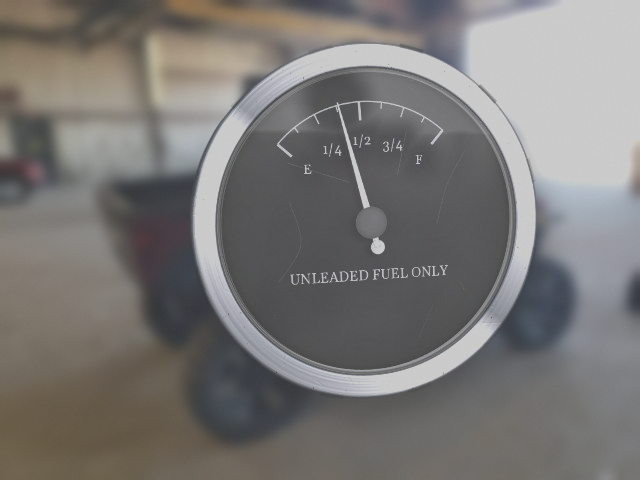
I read value=0.375
